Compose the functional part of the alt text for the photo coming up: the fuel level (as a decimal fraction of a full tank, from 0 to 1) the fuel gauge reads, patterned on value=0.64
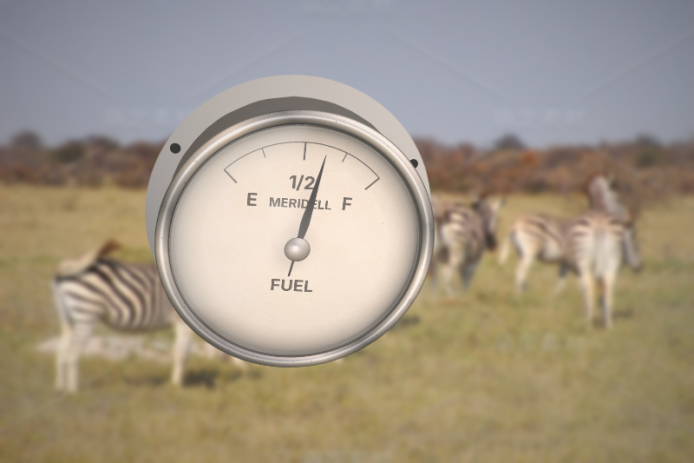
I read value=0.625
